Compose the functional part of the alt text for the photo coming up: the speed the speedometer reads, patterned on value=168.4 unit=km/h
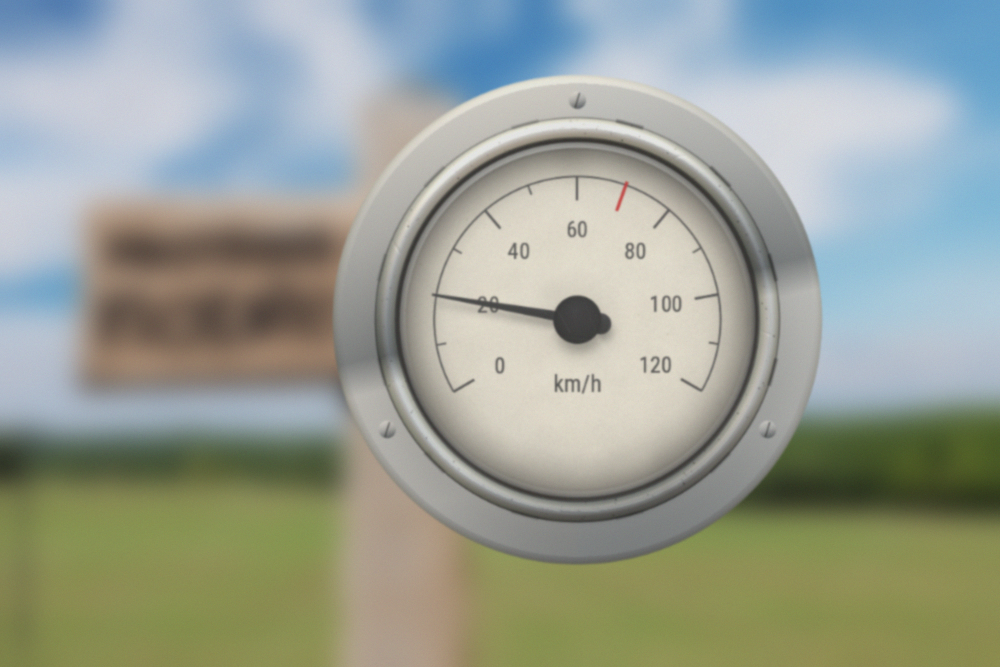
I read value=20 unit=km/h
